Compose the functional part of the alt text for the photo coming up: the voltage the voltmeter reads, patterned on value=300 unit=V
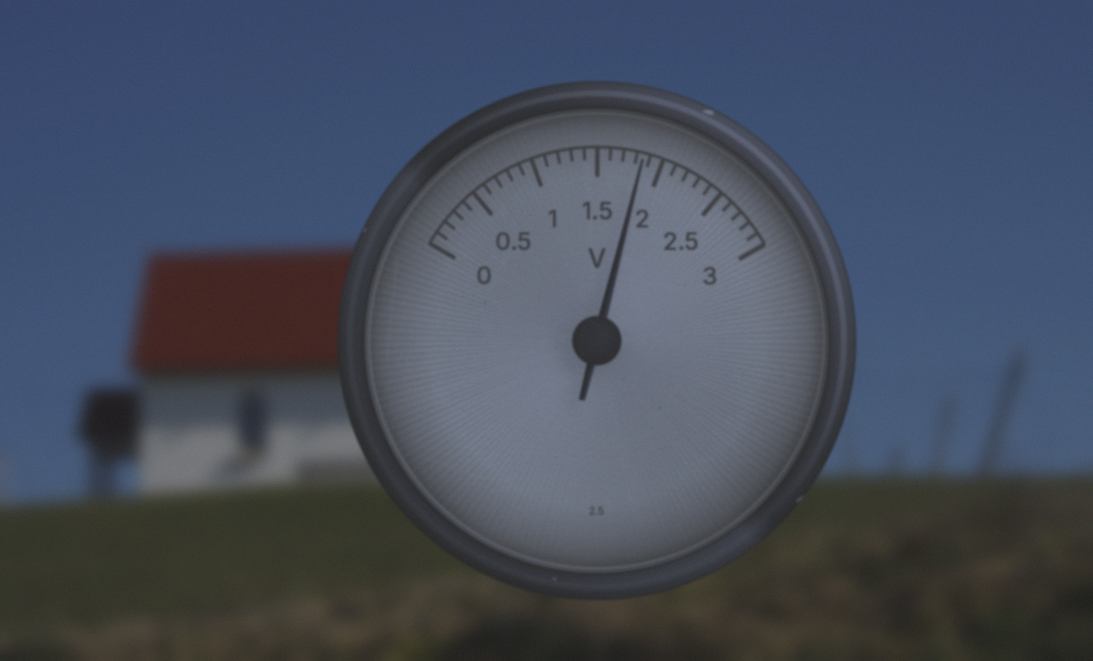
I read value=1.85 unit=V
